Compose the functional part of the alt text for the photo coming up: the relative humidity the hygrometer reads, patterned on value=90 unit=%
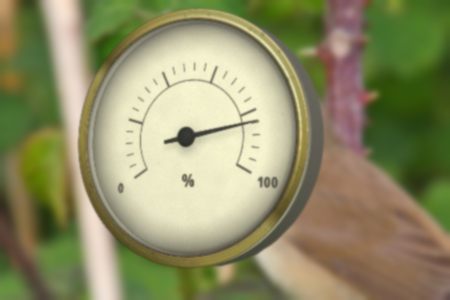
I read value=84 unit=%
